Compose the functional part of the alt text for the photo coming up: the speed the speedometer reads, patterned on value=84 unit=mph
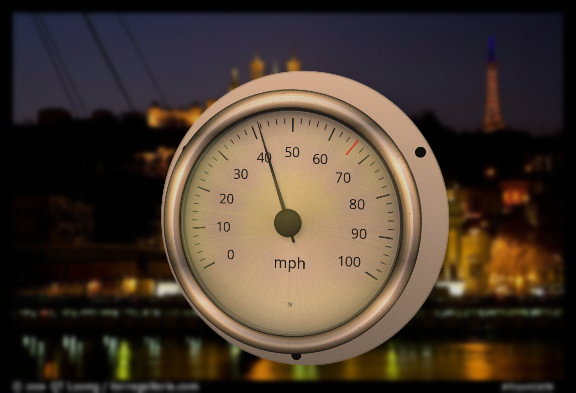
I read value=42 unit=mph
